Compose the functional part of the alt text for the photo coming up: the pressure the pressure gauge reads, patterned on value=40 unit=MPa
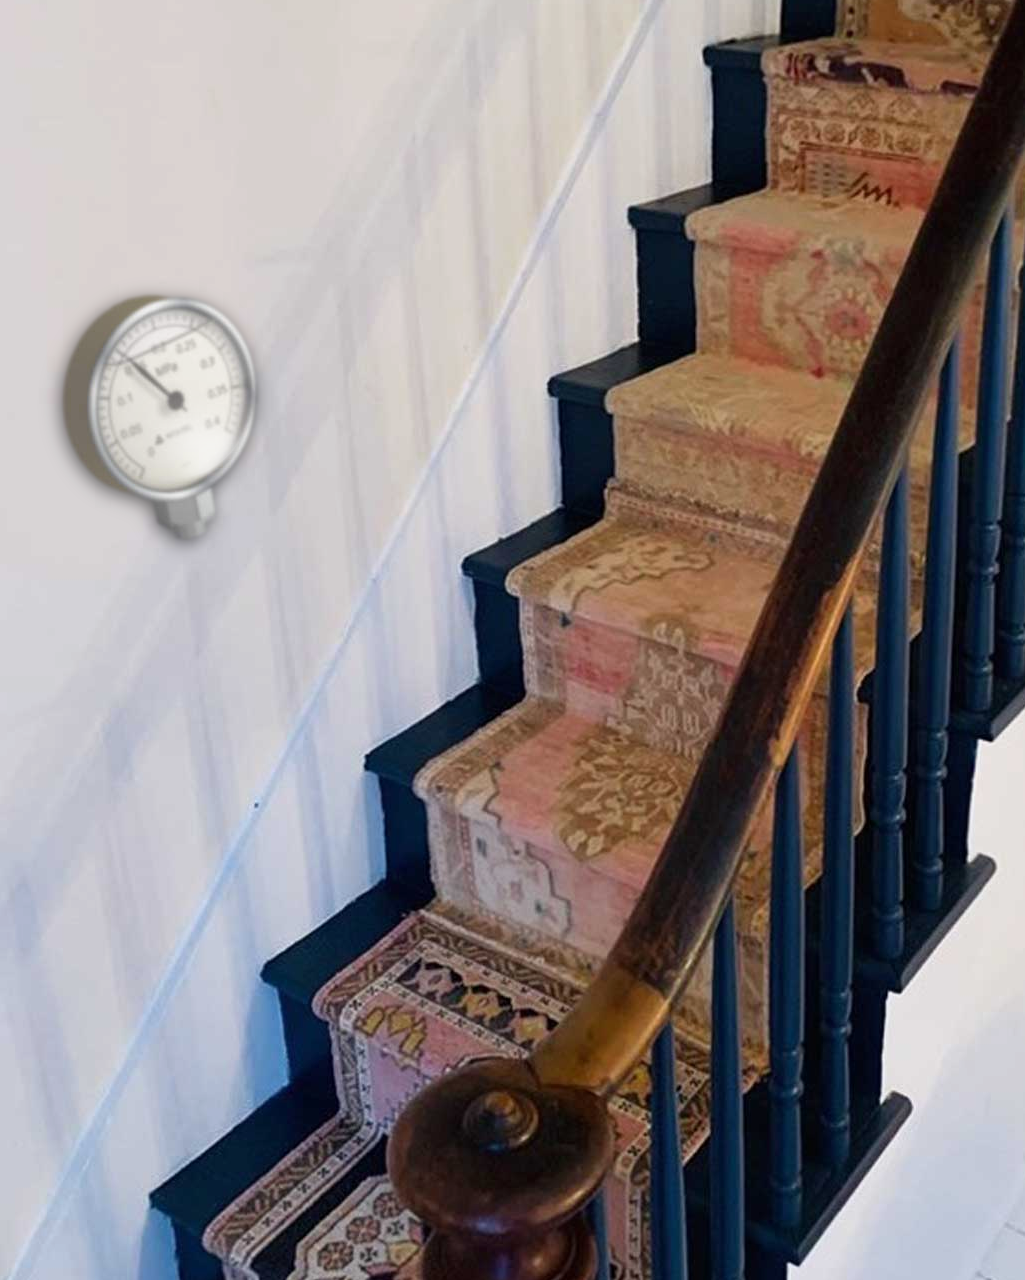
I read value=0.15 unit=MPa
